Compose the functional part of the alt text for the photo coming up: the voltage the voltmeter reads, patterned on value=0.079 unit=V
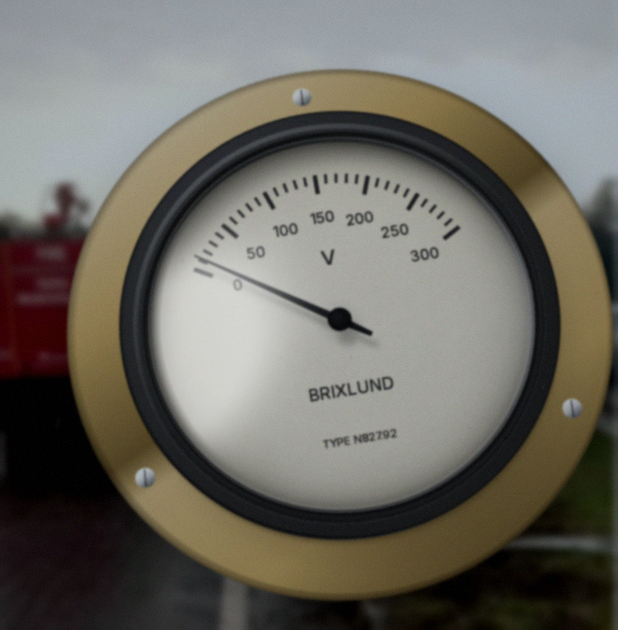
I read value=10 unit=V
